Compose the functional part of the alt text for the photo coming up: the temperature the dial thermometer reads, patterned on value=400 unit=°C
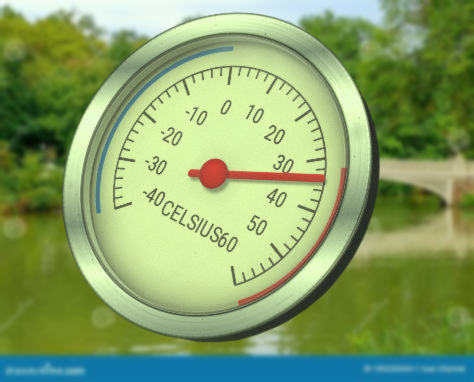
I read value=34 unit=°C
